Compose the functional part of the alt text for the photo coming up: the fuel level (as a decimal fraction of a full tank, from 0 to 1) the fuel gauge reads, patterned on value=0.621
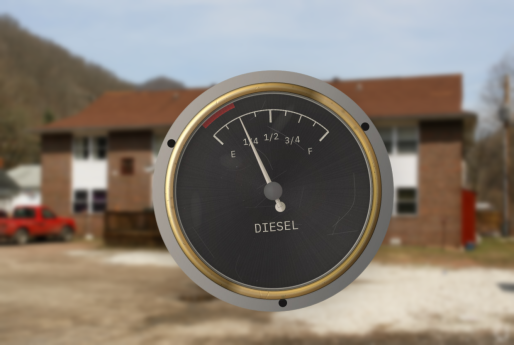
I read value=0.25
